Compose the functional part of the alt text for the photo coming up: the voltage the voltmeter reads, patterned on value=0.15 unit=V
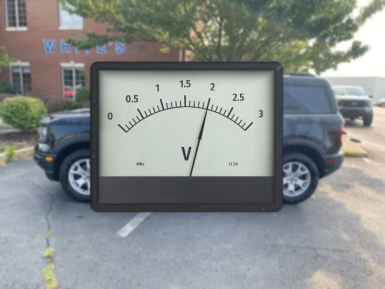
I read value=2 unit=V
